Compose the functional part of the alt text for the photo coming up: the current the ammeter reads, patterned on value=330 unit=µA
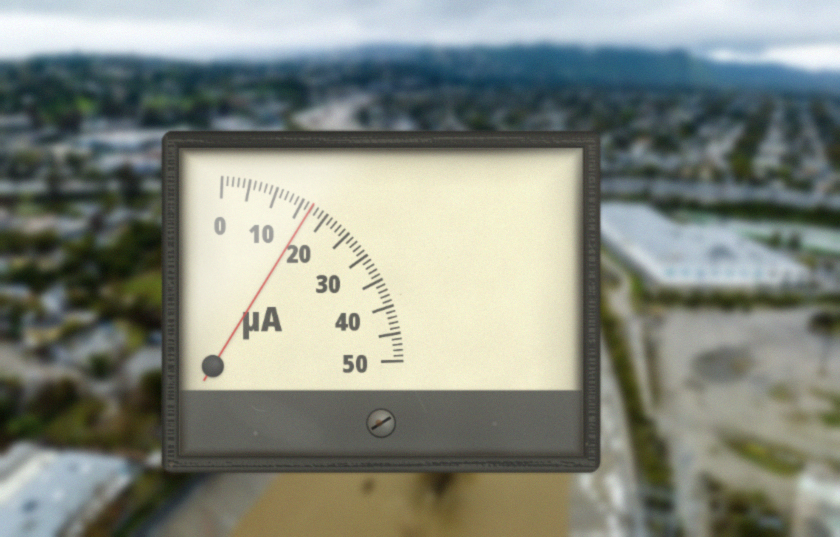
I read value=17 unit=µA
